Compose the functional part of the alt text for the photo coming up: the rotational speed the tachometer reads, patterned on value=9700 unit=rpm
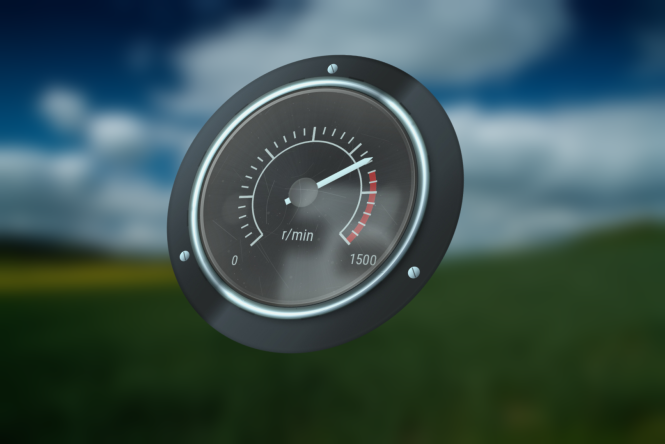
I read value=1100 unit=rpm
